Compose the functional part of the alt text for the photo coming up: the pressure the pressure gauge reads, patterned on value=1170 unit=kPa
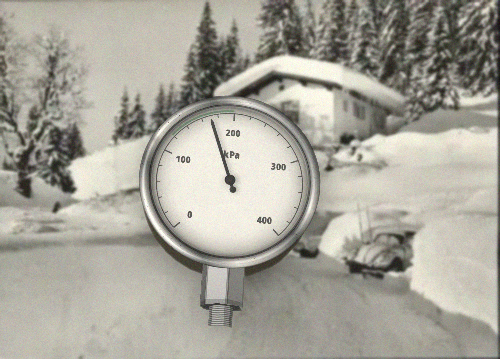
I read value=170 unit=kPa
